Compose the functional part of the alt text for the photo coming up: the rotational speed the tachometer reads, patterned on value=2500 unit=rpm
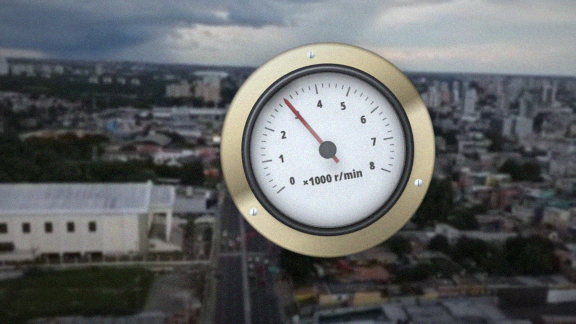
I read value=3000 unit=rpm
